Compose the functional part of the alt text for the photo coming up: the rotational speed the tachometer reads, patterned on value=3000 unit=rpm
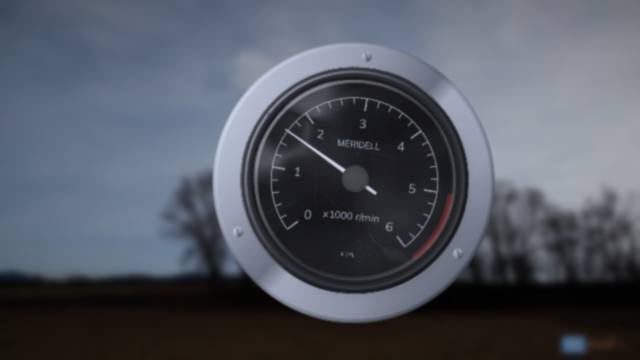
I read value=1600 unit=rpm
